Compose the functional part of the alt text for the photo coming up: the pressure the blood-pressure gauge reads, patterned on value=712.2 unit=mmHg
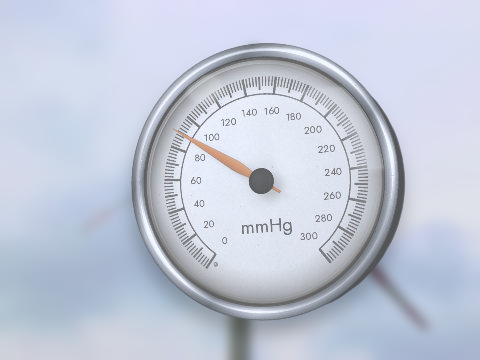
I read value=90 unit=mmHg
